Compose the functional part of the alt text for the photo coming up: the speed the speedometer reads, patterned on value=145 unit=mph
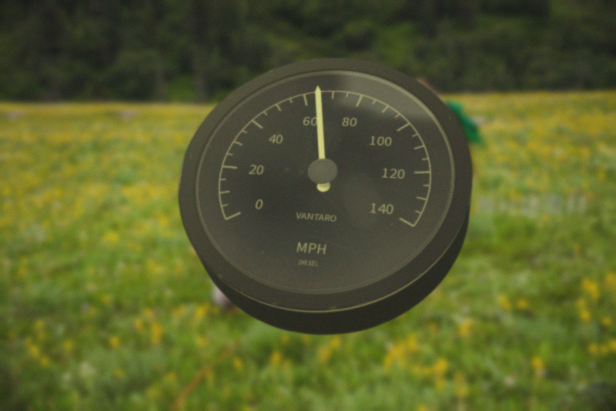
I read value=65 unit=mph
